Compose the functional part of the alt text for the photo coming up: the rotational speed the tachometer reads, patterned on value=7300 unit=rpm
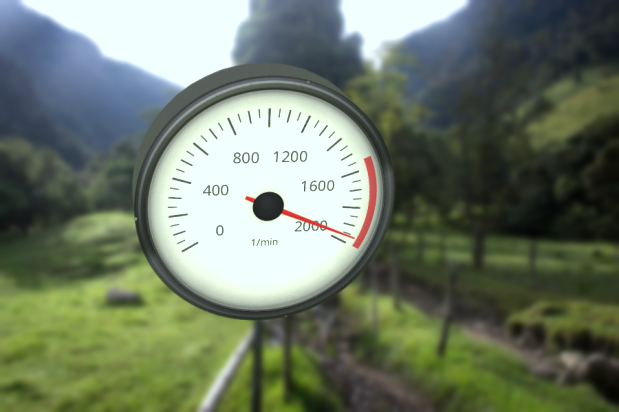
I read value=1950 unit=rpm
